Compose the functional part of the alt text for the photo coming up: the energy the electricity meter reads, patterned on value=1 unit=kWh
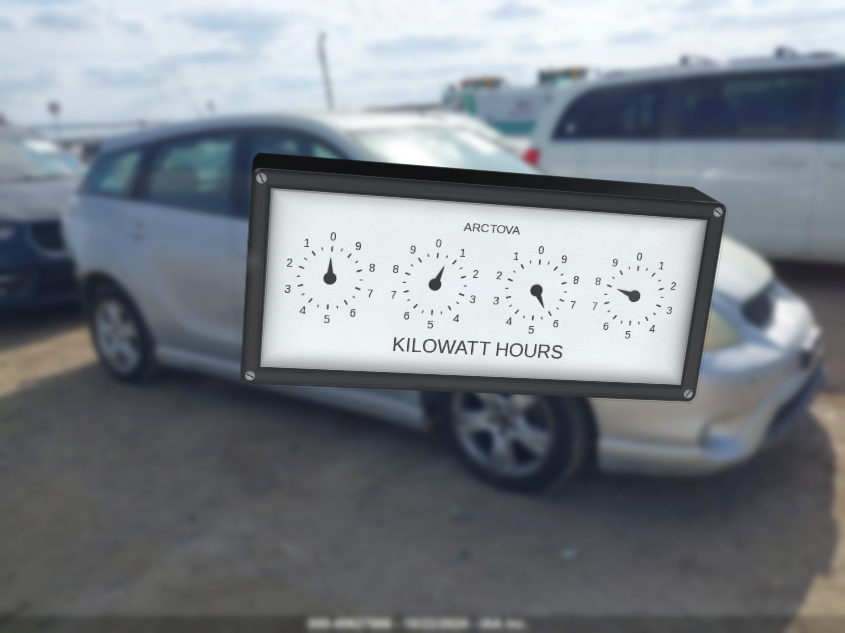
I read value=58 unit=kWh
